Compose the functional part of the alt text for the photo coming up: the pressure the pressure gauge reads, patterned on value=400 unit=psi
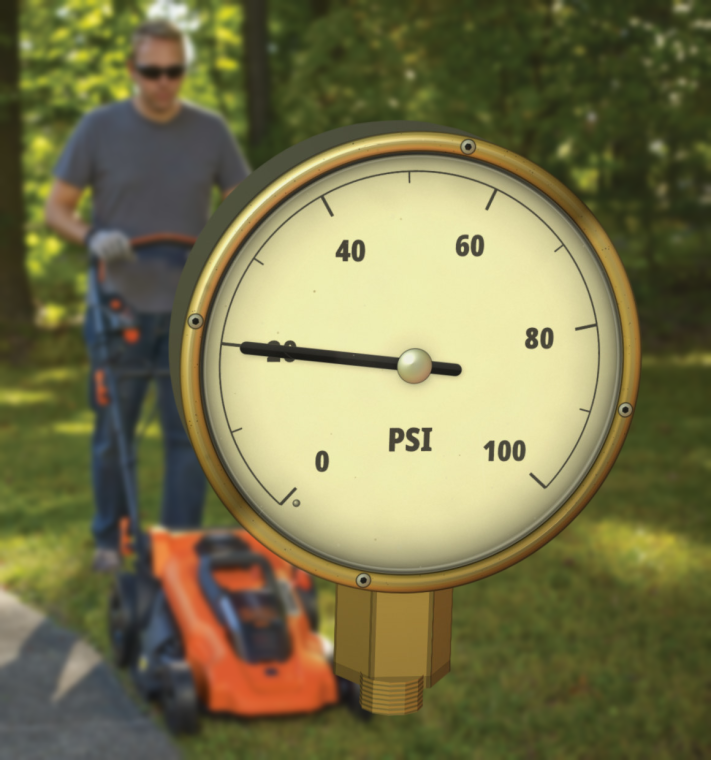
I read value=20 unit=psi
